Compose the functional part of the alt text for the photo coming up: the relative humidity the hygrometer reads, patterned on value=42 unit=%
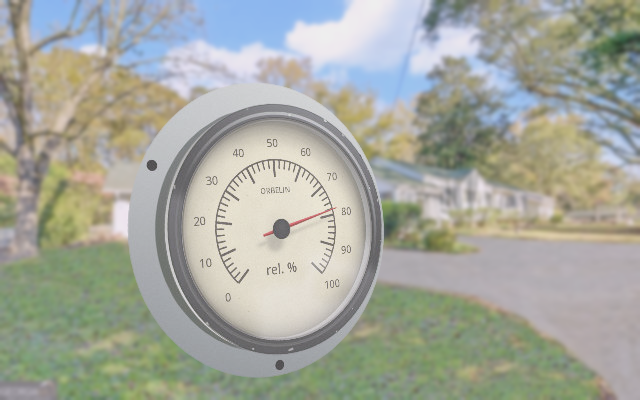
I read value=78 unit=%
